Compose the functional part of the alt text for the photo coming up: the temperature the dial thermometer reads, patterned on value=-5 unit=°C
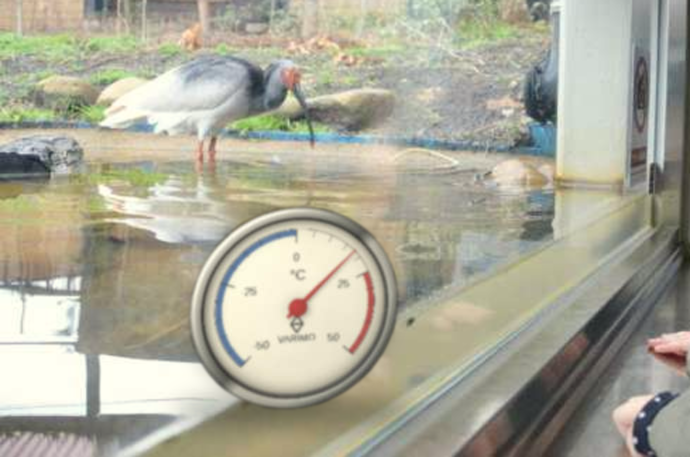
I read value=17.5 unit=°C
